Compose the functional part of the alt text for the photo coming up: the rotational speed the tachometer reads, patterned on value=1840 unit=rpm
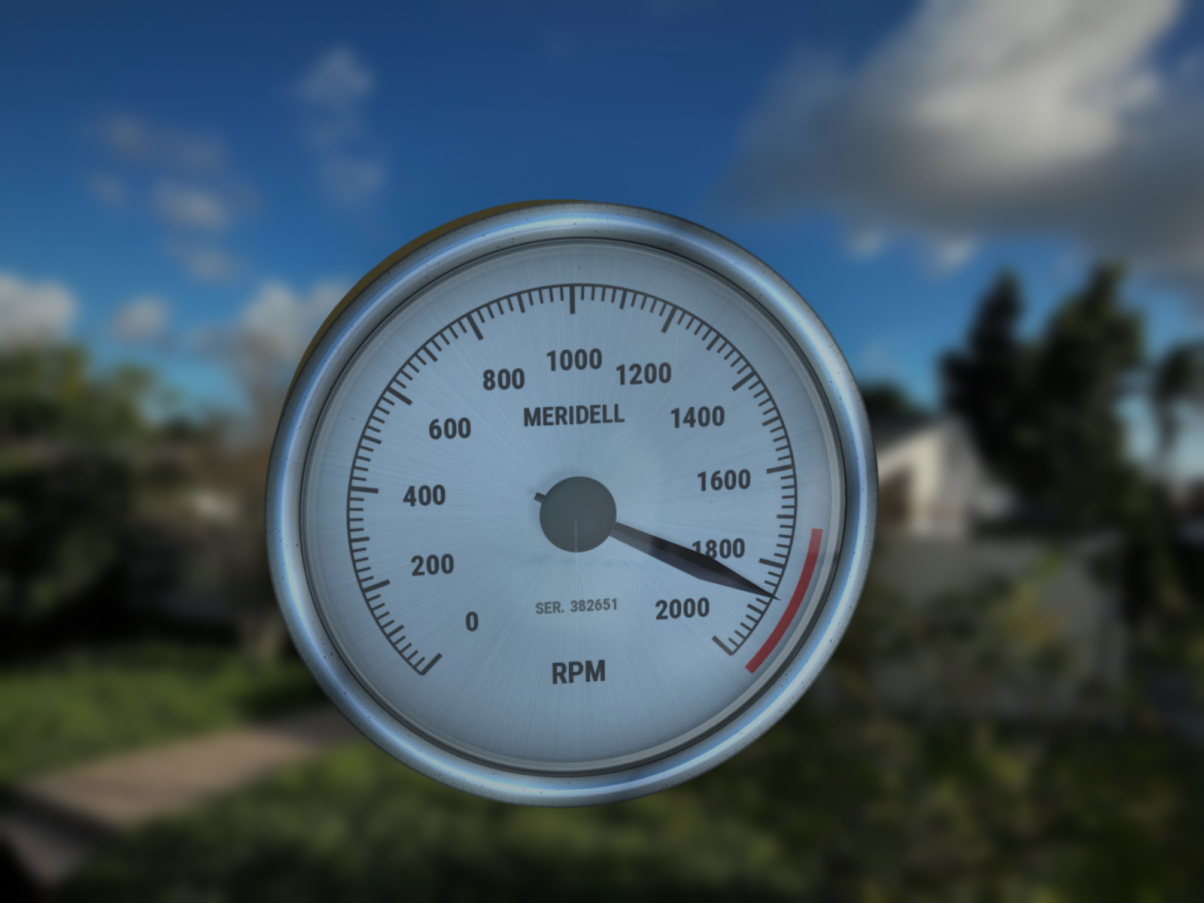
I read value=1860 unit=rpm
